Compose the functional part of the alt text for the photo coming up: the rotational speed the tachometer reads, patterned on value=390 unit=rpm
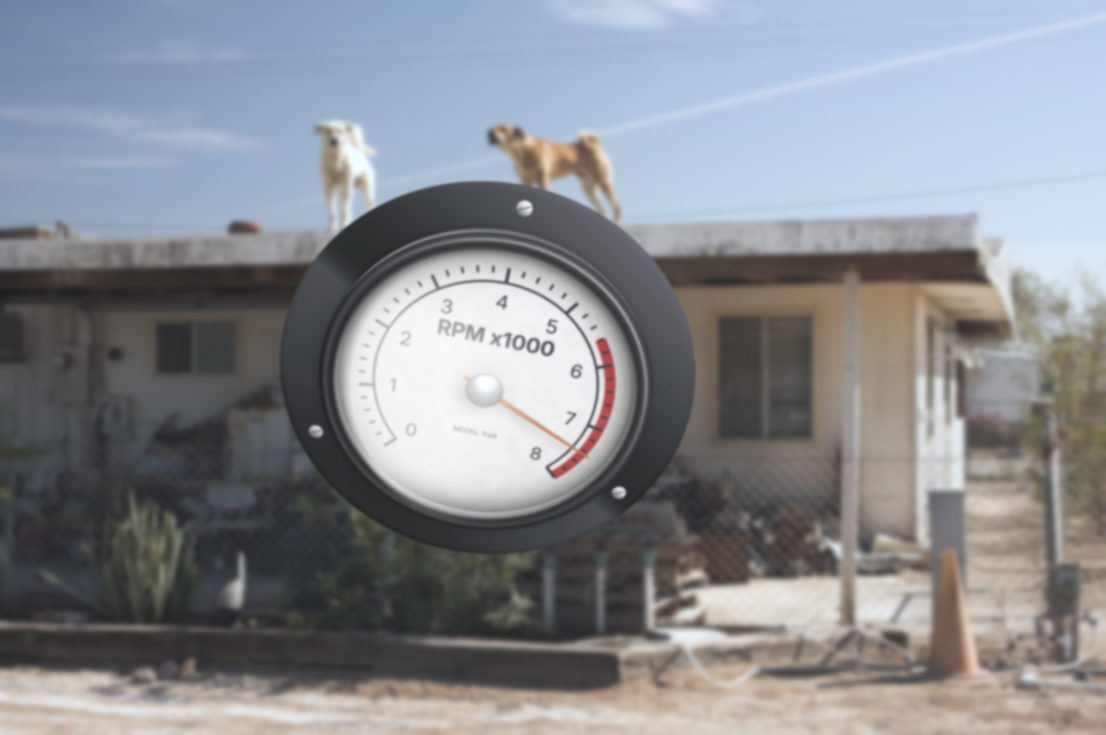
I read value=7400 unit=rpm
